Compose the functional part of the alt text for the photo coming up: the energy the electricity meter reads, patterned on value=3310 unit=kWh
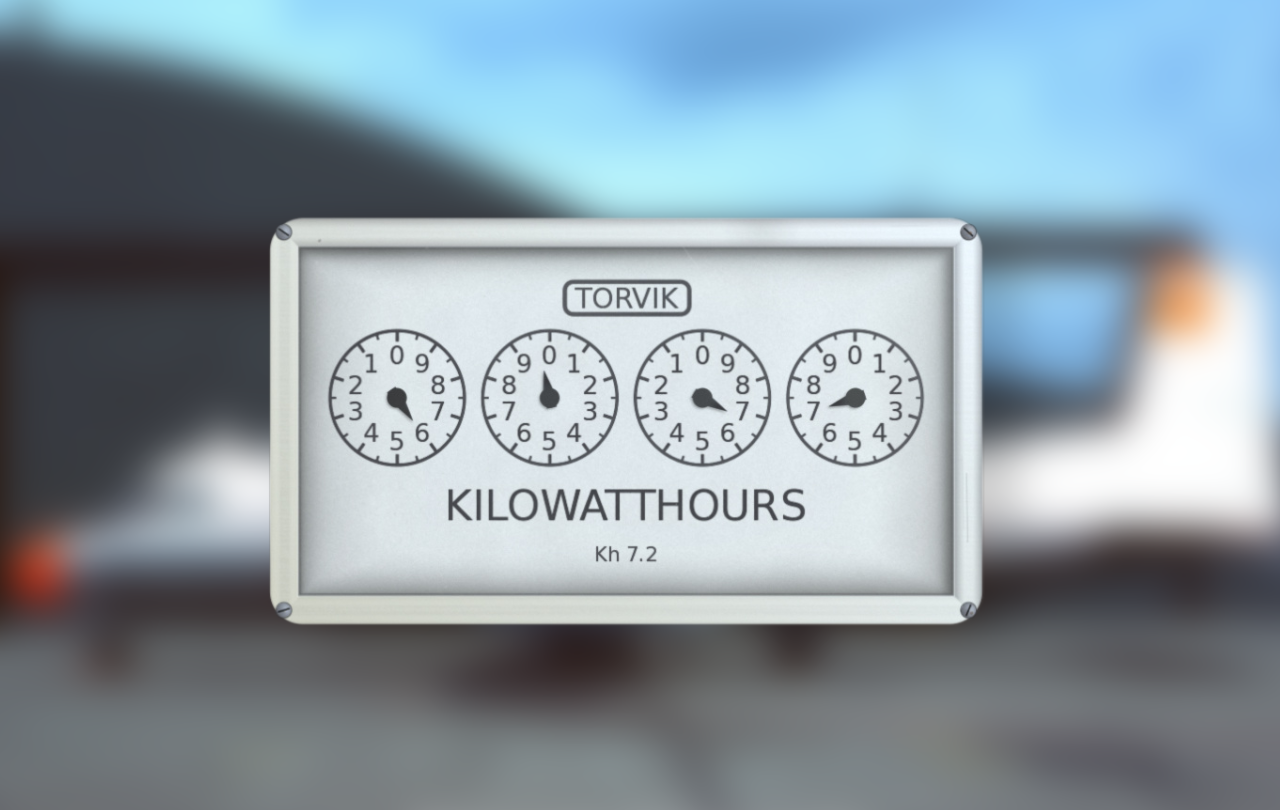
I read value=5967 unit=kWh
